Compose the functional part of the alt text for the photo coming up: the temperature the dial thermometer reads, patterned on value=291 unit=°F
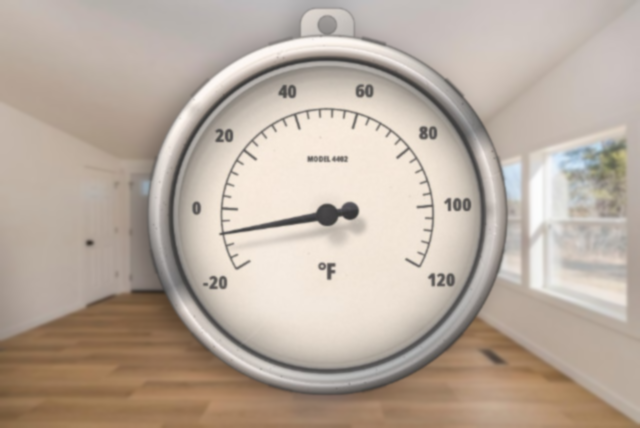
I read value=-8 unit=°F
